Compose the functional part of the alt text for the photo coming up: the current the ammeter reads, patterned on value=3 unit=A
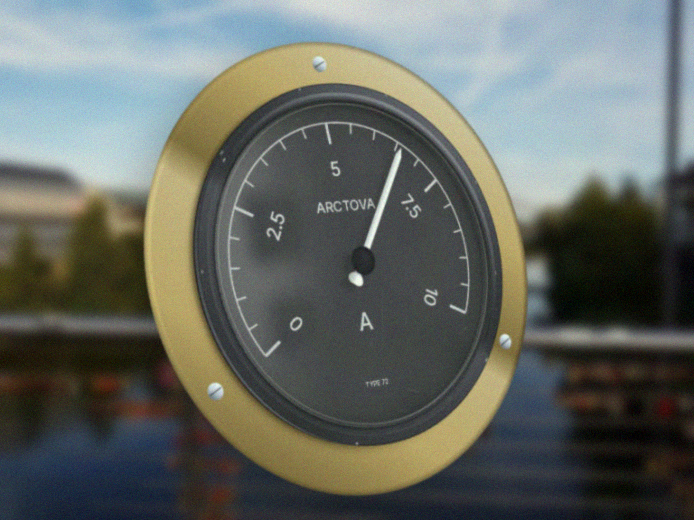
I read value=6.5 unit=A
